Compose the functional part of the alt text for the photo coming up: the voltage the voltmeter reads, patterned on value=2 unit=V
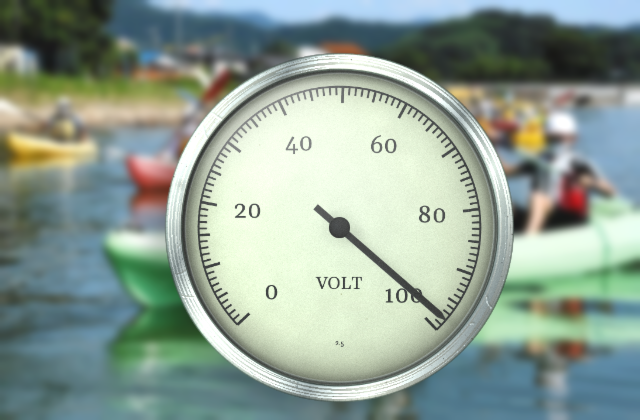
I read value=98 unit=V
